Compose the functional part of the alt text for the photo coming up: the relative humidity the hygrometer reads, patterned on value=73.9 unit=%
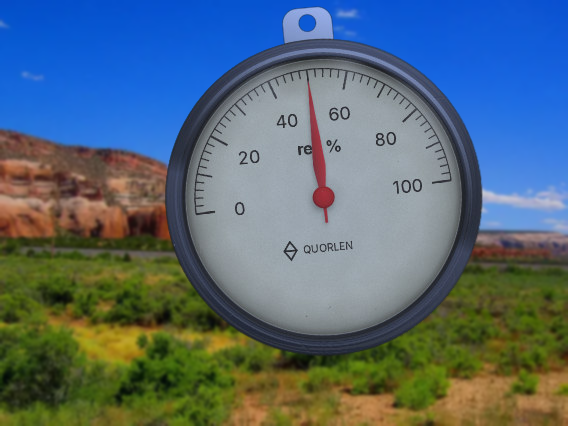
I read value=50 unit=%
